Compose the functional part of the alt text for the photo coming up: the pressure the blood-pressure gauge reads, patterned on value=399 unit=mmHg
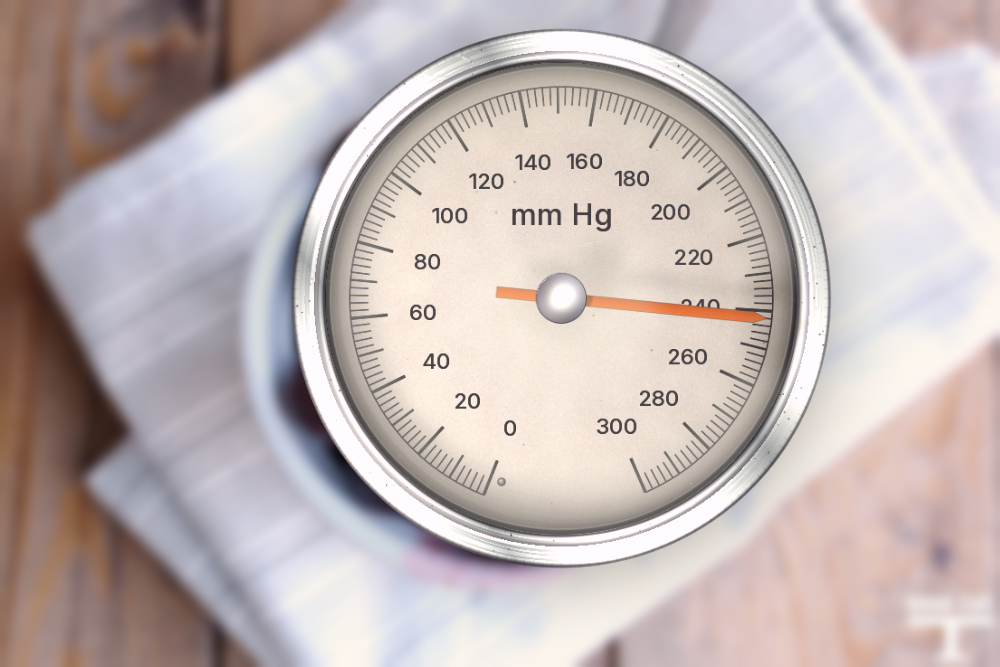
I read value=242 unit=mmHg
